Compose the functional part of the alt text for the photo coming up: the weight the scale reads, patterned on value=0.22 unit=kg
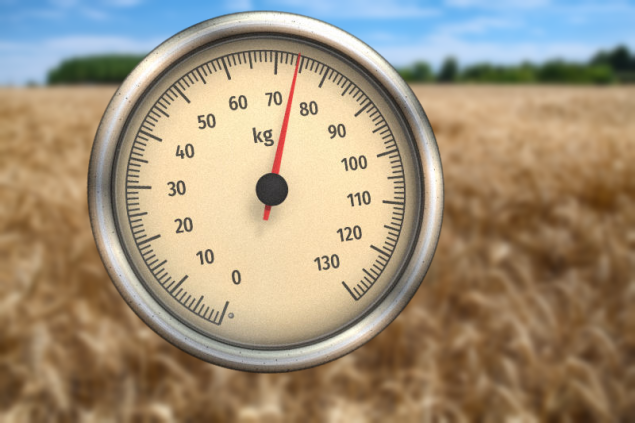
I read value=74 unit=kg
